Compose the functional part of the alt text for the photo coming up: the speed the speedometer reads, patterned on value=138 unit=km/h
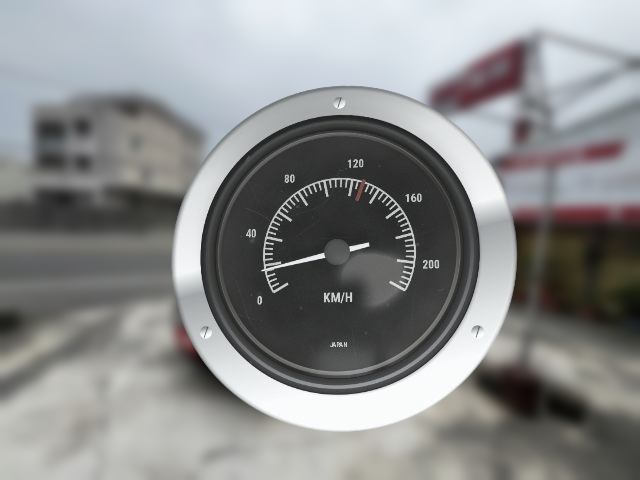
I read value=16 unit=km/h
